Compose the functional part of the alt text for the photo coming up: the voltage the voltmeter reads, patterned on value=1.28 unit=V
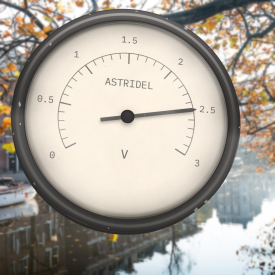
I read value=2.5 unit=V
